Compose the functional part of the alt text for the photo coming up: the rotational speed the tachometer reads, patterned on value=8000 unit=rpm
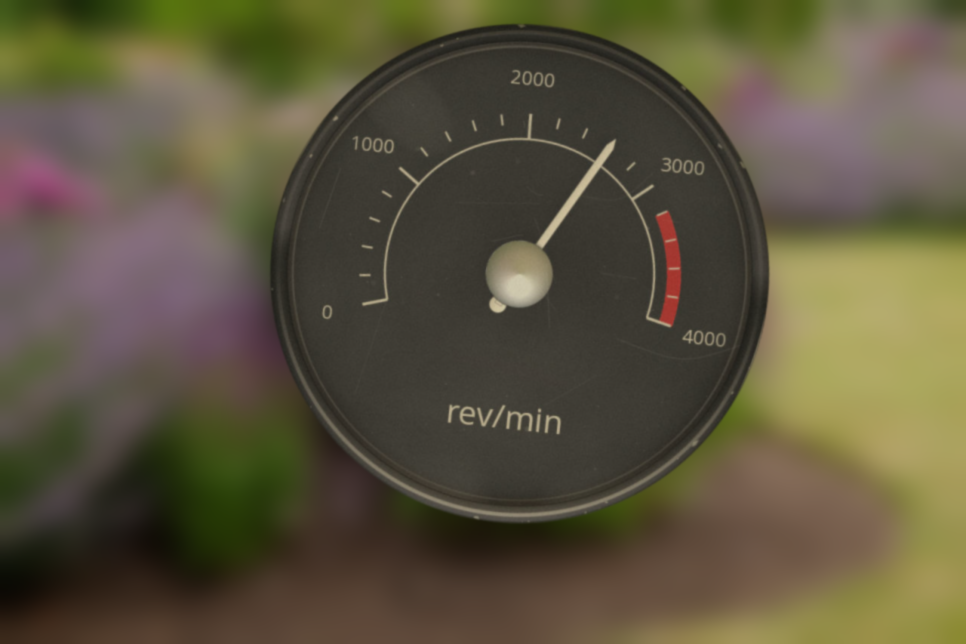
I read value=2600 unit=rpm
